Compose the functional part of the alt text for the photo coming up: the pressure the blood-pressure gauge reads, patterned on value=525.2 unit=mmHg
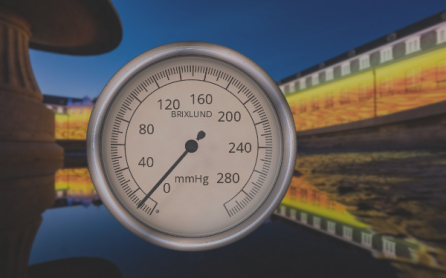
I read value=10 unit=mmHg
